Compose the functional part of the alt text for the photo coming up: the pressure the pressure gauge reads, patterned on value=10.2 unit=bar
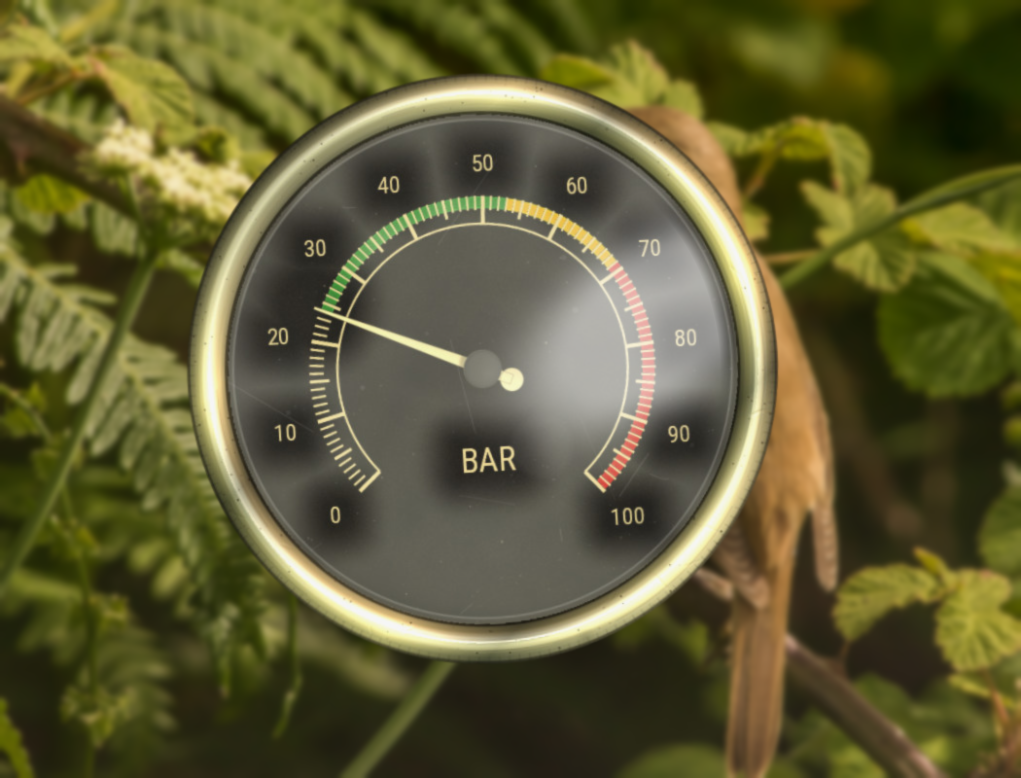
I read value=24 unit=bar
